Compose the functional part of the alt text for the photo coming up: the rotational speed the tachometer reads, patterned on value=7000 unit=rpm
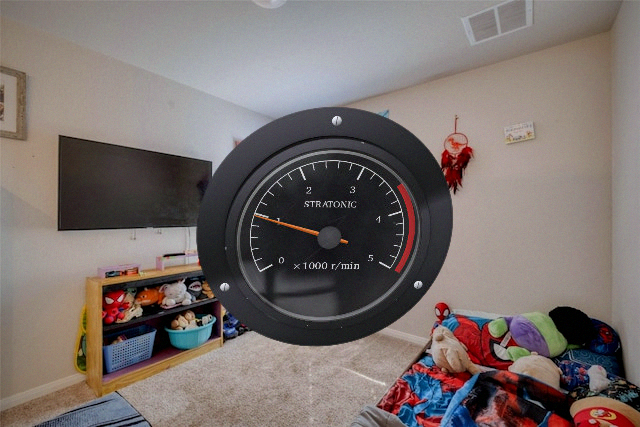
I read value=1000 unit=rpm
